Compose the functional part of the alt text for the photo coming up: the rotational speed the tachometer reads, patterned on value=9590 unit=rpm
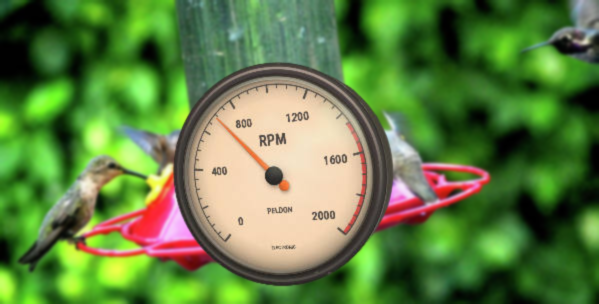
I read value=700 unit=rpm
